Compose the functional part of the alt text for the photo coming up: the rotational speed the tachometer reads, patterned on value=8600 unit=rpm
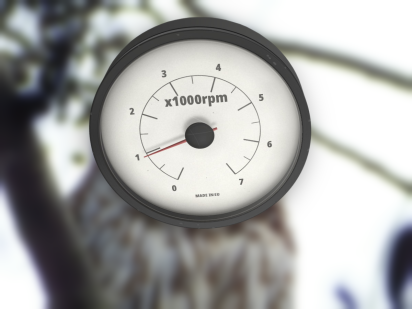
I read value=1000 unit=rpm
